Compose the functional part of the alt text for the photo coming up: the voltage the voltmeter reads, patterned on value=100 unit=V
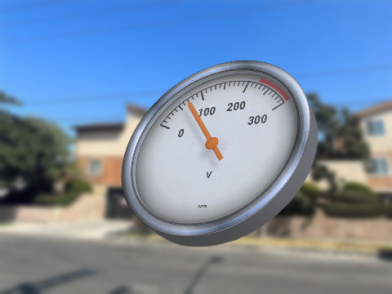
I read value=70 unit=V
